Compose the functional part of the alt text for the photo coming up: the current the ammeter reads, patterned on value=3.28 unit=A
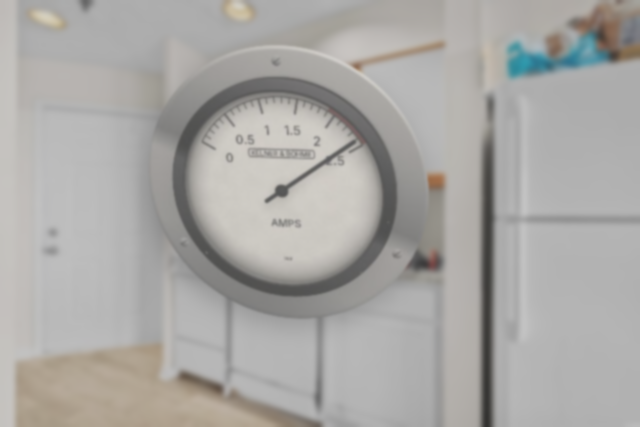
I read value=2.4 unit=A
